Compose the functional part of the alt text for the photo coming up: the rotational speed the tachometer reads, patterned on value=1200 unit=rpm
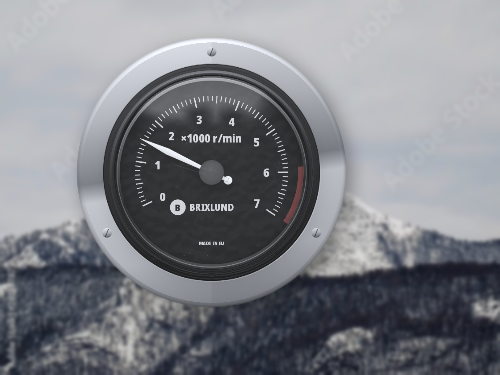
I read value=1500 unit=rpm
